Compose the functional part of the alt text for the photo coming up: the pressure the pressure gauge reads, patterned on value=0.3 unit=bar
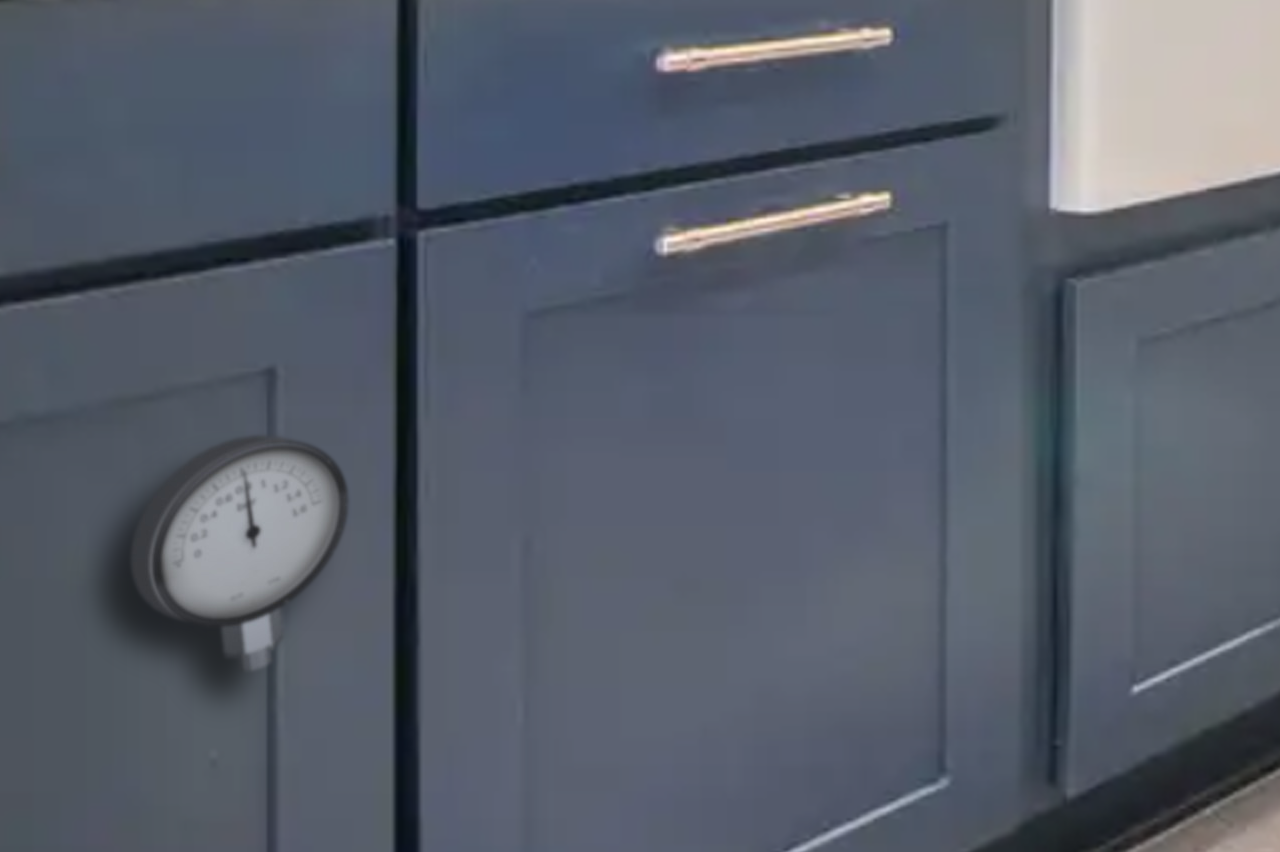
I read value=0.8 unit=bar
